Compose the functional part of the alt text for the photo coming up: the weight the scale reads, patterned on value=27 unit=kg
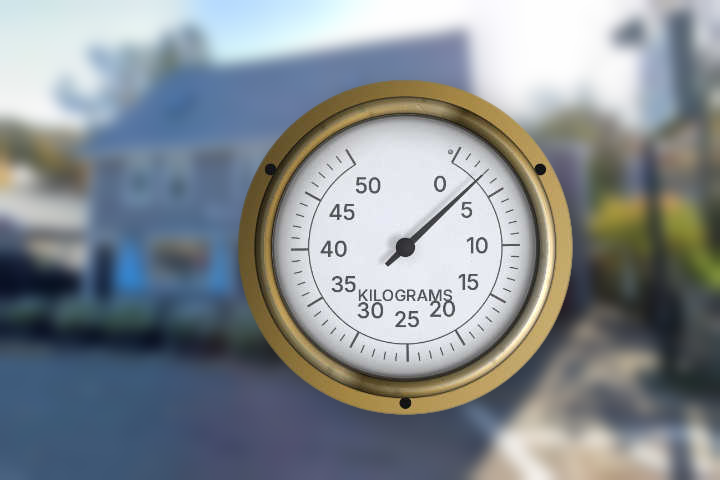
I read value=3 unit=kg
